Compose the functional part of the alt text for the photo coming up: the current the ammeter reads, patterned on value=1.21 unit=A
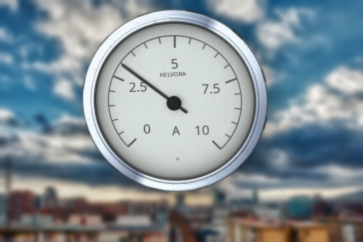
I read value=3 unit=A
